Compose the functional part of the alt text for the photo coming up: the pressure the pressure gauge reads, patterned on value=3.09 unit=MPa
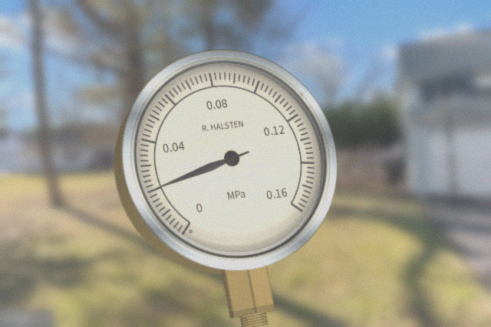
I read value=0.02 unit=MPa
